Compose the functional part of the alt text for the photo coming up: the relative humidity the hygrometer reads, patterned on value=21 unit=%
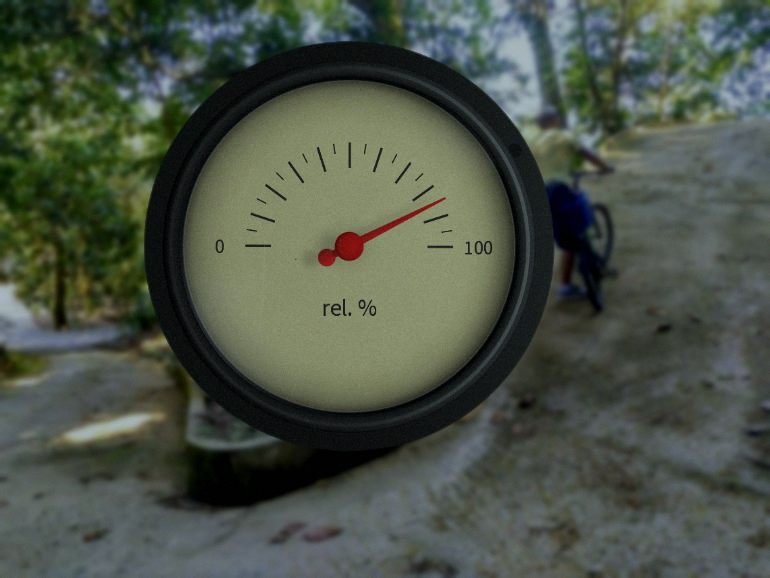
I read value=85 unit=%
